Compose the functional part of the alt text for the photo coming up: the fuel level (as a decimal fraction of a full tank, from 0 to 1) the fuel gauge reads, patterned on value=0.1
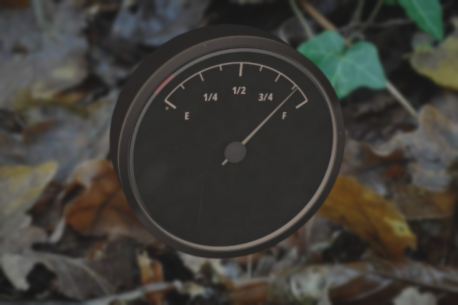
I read value=0.875
